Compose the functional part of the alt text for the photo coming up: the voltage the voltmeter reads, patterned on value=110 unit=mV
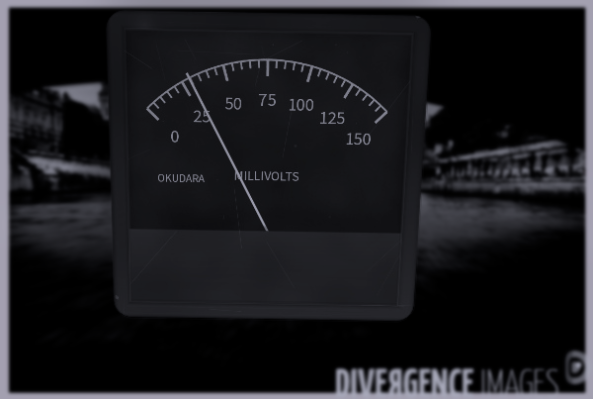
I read value=30 unit=mV
